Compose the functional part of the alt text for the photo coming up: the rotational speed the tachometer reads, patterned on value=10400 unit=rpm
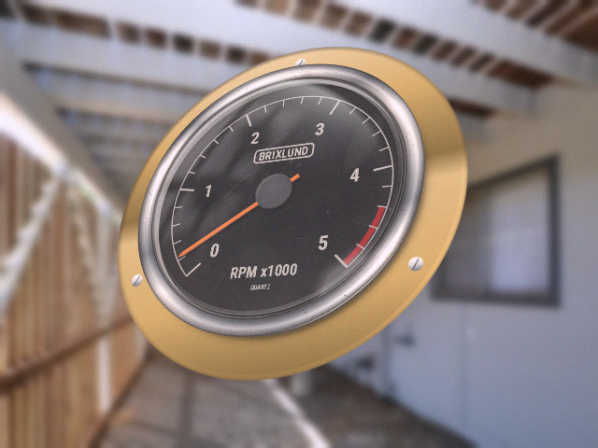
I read value=200 unit=rpm
